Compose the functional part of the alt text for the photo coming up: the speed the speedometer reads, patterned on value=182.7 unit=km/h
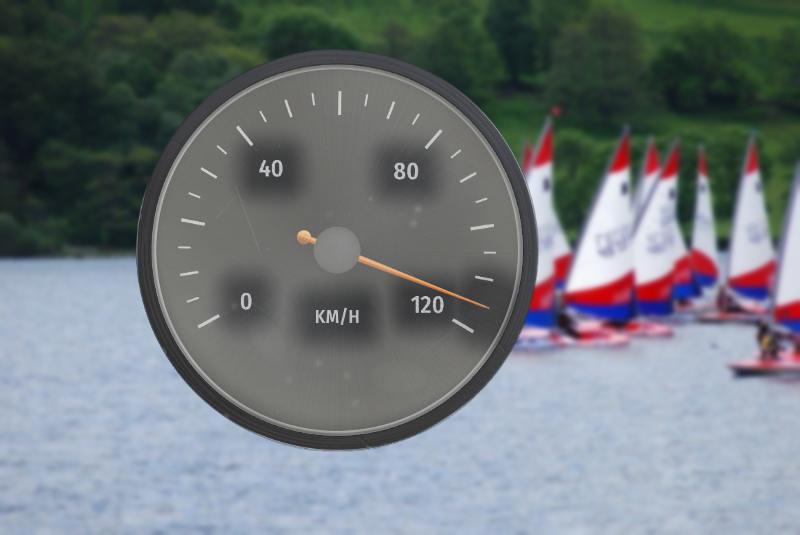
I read value=115 unit=km/h
